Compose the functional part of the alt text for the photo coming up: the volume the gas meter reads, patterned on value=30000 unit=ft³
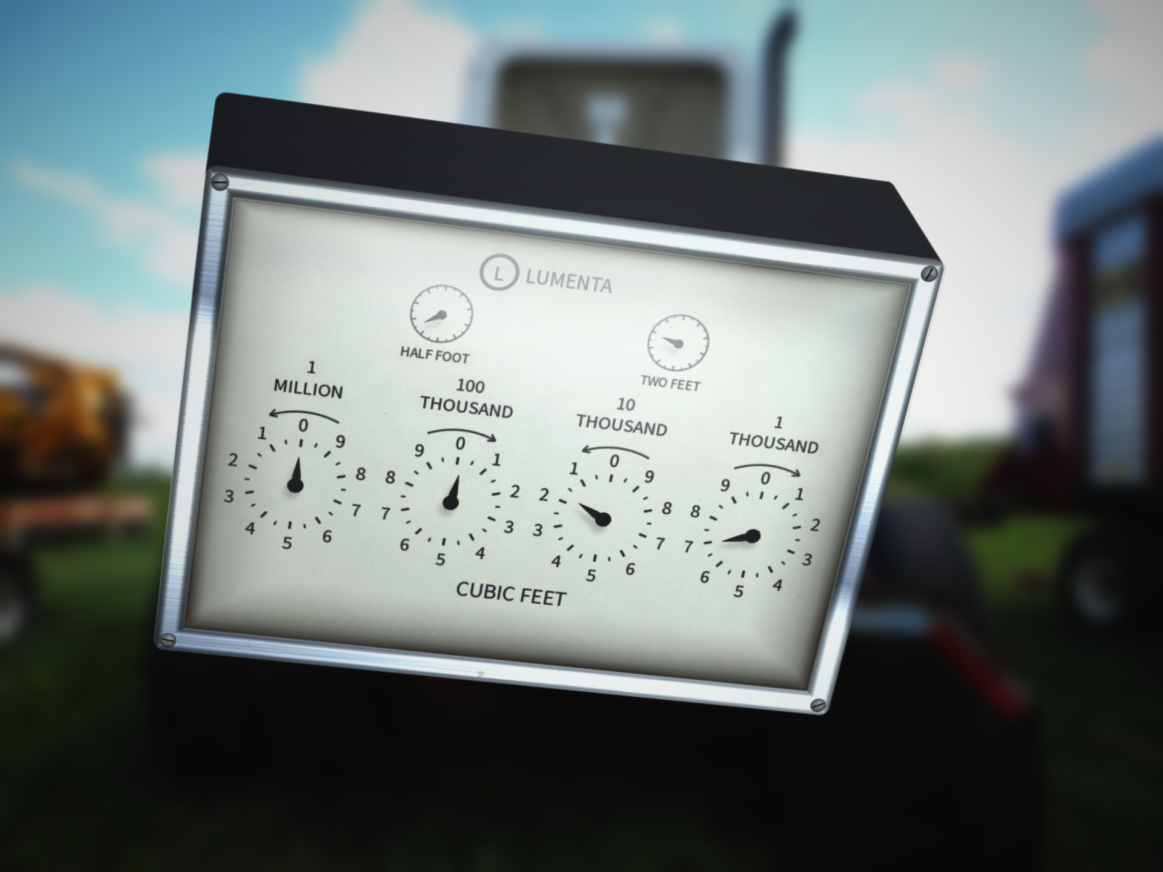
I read value=1700 unit=ft³
